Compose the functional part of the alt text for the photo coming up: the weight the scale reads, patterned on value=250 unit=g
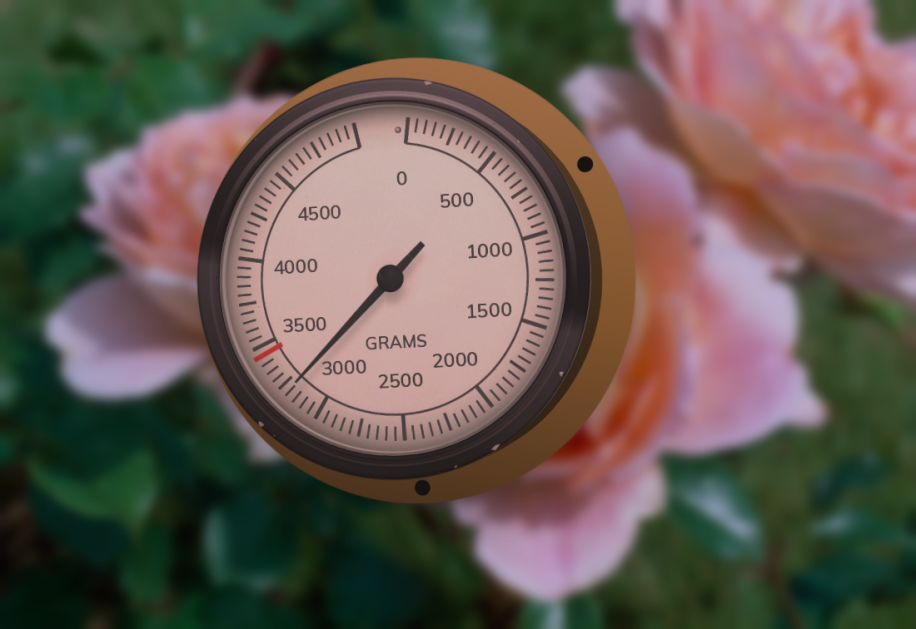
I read value=3200 unit=g
